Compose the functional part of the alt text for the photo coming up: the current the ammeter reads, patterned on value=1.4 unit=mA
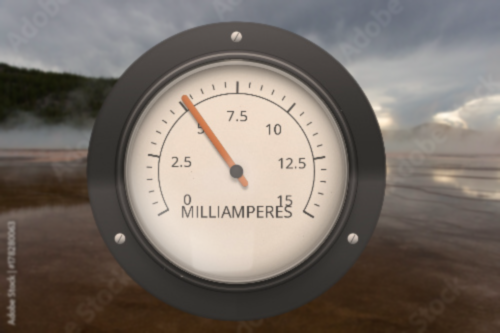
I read value=5.25 unit=mA
